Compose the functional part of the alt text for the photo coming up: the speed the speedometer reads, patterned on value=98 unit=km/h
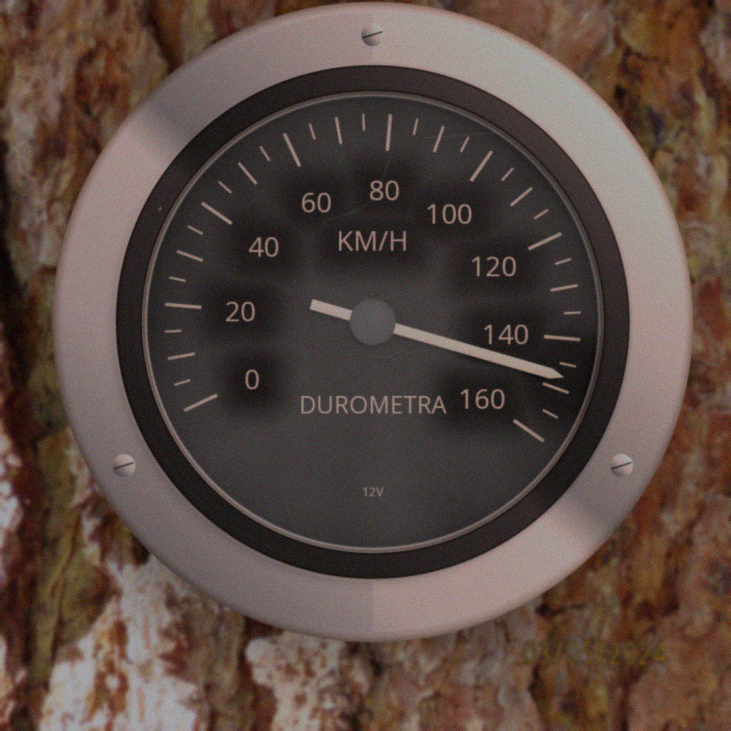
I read value=147.5 unit=km/h
